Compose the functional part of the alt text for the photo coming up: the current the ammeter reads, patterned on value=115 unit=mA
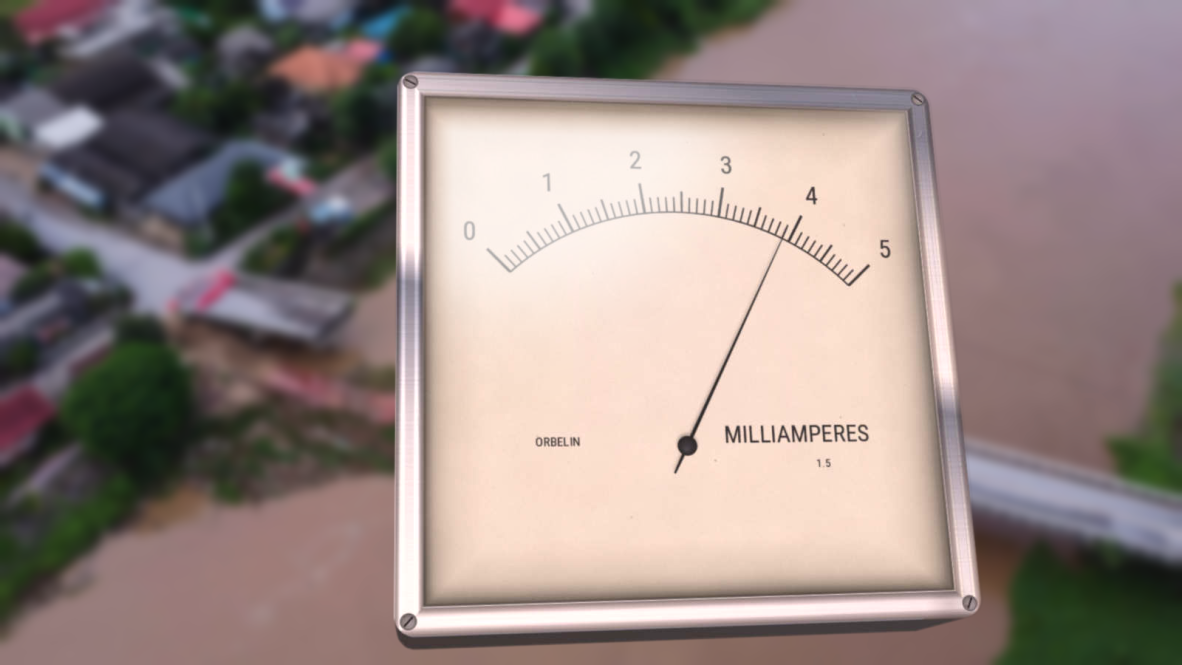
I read value=3.9 unit=mA
